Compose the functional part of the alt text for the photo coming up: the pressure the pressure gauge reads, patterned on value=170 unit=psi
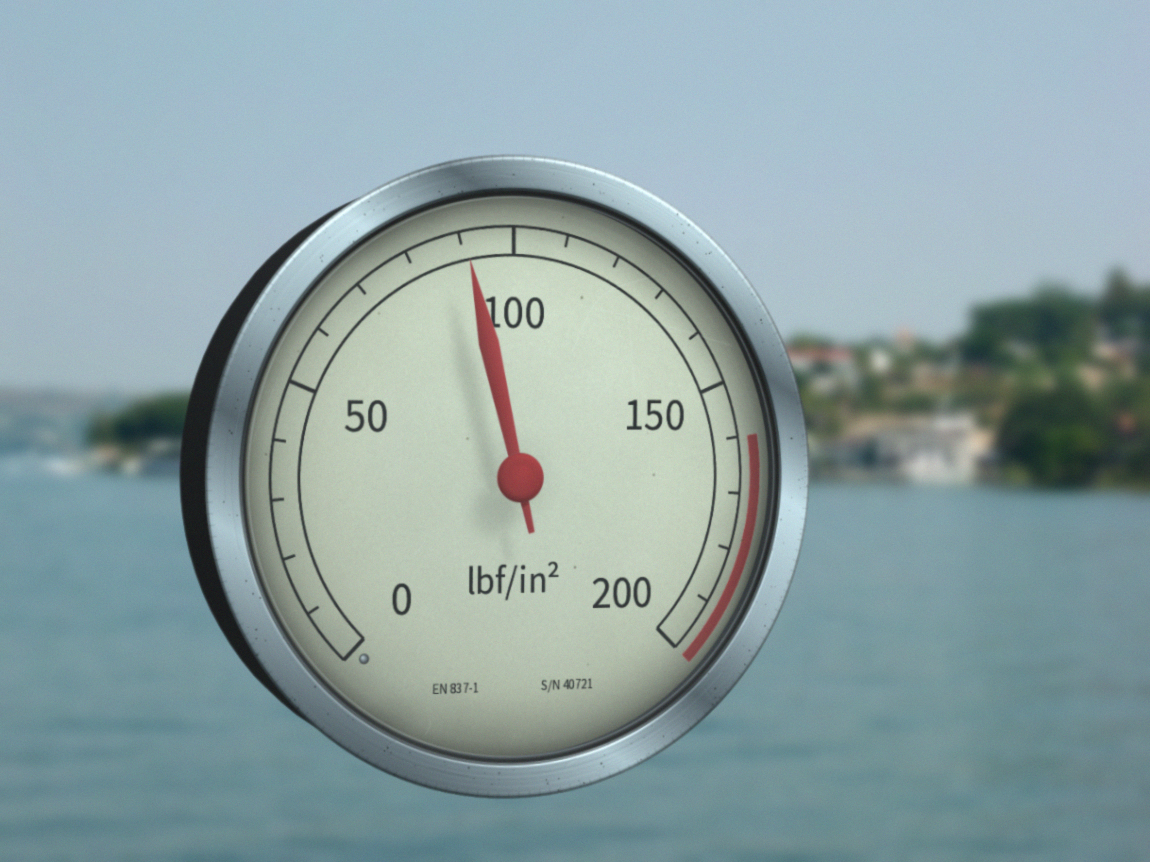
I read value=90 unit=psi
